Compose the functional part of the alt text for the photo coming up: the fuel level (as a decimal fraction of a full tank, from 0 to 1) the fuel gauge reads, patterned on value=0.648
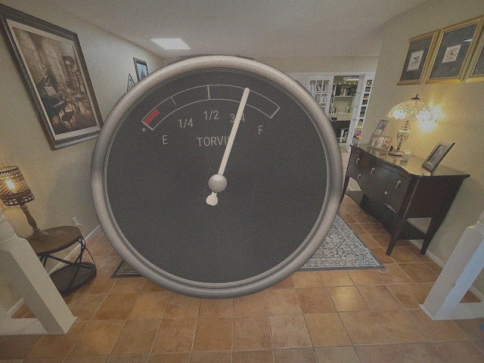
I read value=0.75
